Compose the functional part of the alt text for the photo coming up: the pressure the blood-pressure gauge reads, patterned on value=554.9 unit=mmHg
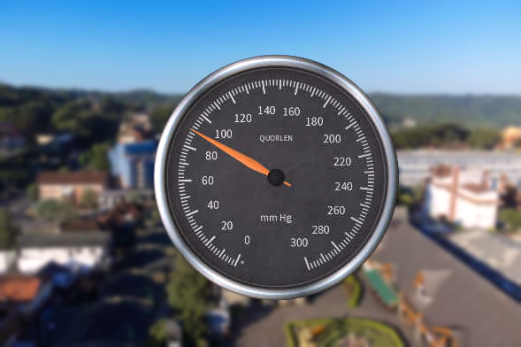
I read value=90 unit=mmHg
